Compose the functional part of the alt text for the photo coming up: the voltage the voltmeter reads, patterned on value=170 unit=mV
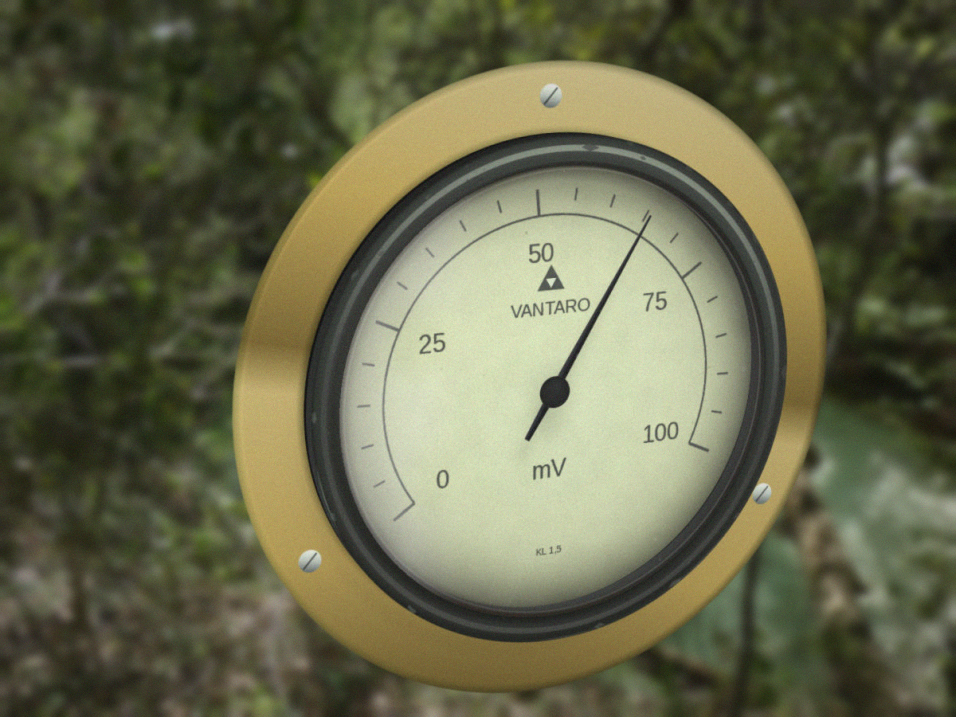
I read value=65 unit=mV
